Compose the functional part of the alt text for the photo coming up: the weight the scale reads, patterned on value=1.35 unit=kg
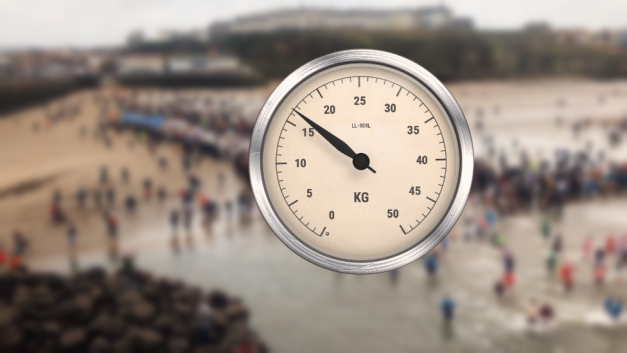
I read value=16.5 unit=kg
